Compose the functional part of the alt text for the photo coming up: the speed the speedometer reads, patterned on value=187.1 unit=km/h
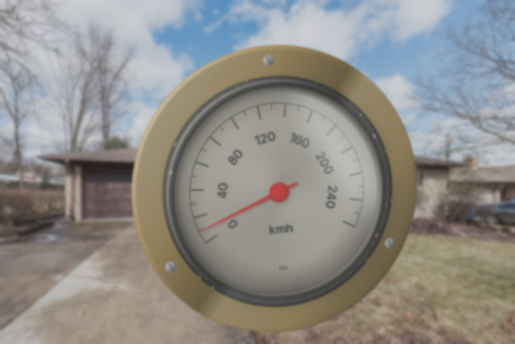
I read value=10 unit=km/h
